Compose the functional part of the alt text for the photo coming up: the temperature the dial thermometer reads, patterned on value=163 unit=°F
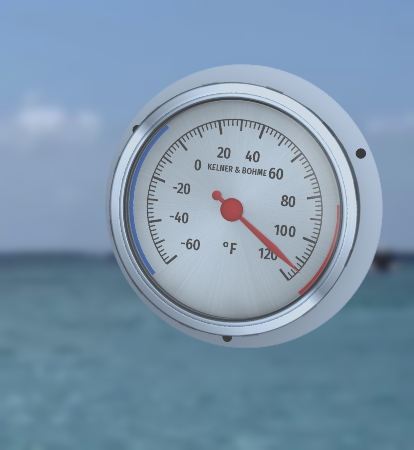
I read value=114 unit=°F
